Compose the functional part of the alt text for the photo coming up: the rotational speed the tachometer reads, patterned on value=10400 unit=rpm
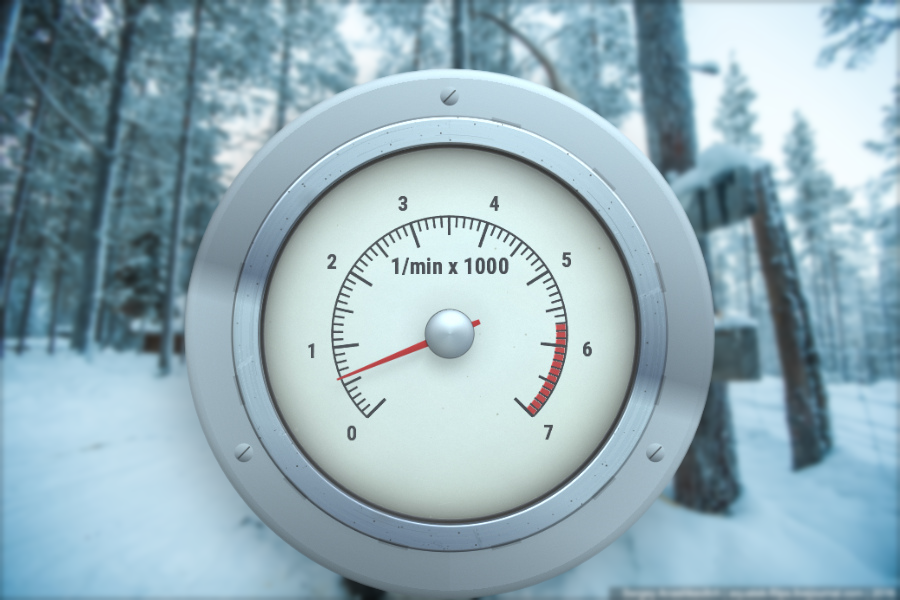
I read value=600 unit=rpm
